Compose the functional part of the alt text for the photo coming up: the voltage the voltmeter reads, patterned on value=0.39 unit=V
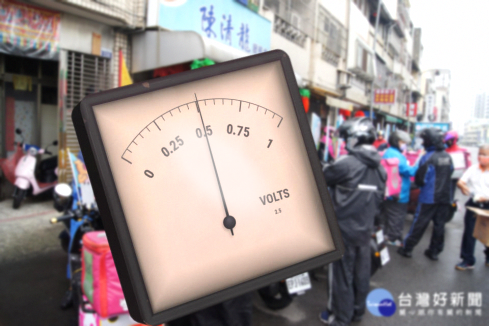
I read value=0.5 unit=V
